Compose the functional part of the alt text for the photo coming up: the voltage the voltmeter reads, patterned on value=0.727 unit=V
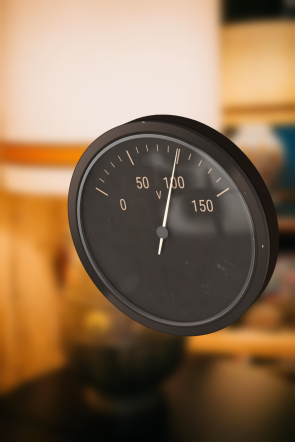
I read value=100 unit=V
